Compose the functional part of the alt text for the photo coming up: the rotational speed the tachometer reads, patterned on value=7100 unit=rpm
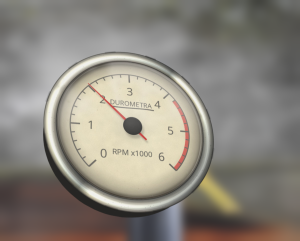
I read value=2000 unit=rpm
